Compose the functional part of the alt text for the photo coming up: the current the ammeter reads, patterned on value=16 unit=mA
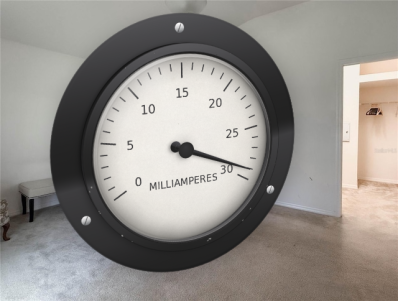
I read value=29 unit=mA
